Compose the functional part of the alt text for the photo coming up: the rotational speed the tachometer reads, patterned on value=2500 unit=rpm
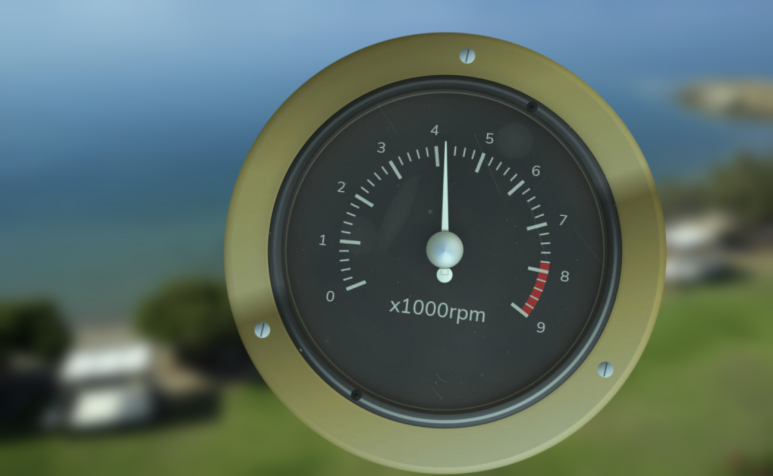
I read value=4200 unit=rpm
